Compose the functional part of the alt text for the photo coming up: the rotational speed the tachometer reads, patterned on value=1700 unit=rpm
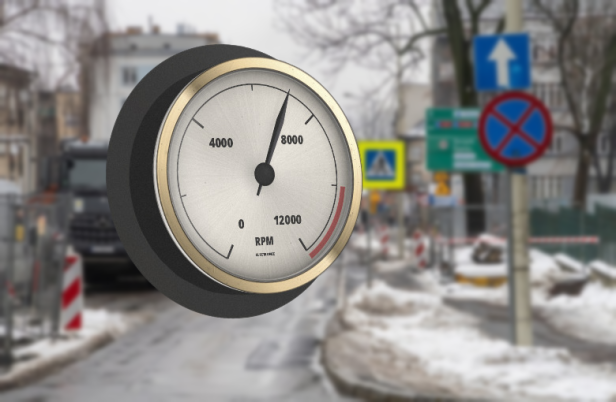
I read value=7000 unit=rpm
